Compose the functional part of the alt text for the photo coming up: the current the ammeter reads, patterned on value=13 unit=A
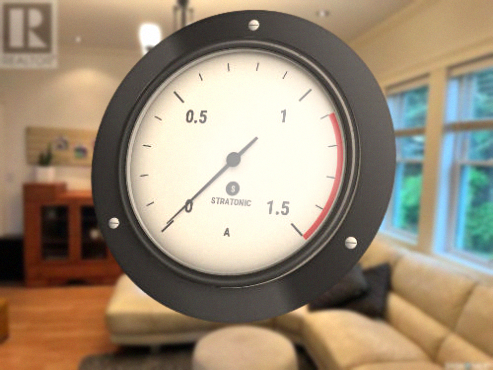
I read value=0 unit=A
